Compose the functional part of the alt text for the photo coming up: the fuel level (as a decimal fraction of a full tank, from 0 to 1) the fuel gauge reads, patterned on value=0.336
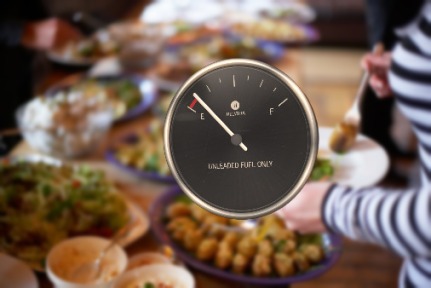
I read value=0.125
